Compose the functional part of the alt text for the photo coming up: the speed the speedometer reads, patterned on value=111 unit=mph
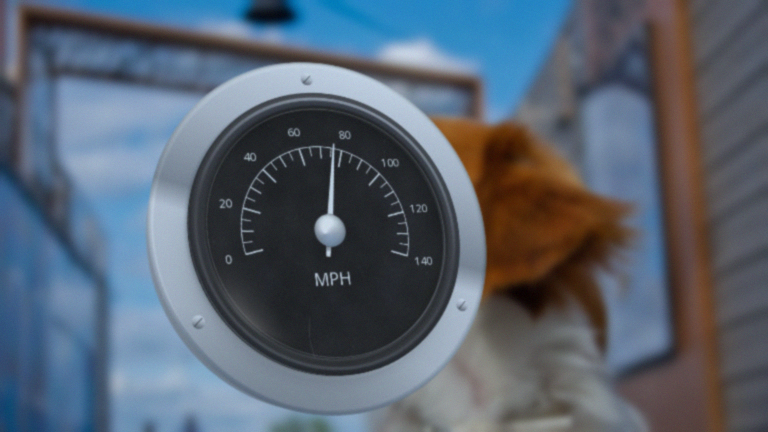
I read value=75 unit=mph
